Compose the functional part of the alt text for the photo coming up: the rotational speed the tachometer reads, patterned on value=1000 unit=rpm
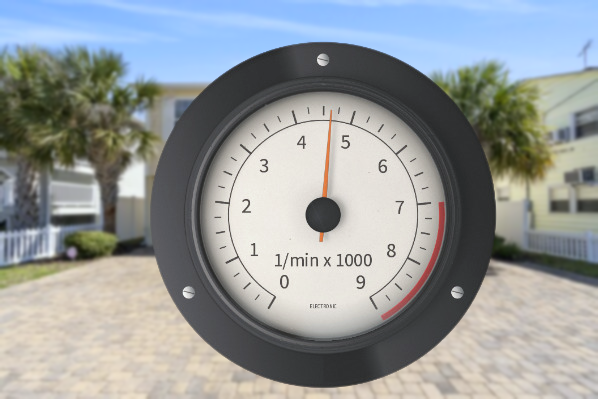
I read value=4625 unit=rpm
